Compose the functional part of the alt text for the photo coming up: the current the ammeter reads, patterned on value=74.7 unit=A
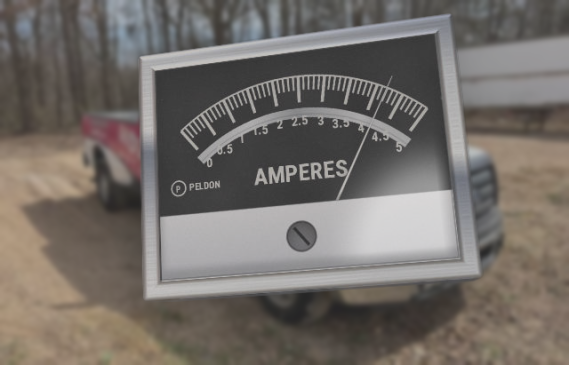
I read value=4.2 unit=A
